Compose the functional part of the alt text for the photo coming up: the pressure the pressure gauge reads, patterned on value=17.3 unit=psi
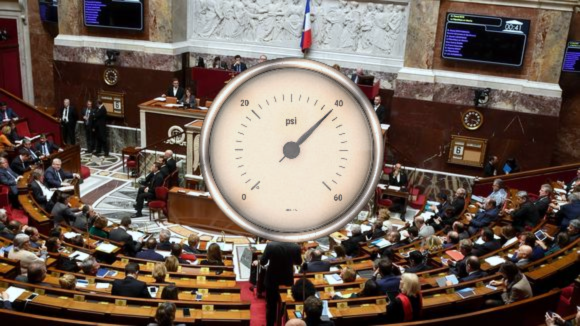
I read value=40 unit=psi
